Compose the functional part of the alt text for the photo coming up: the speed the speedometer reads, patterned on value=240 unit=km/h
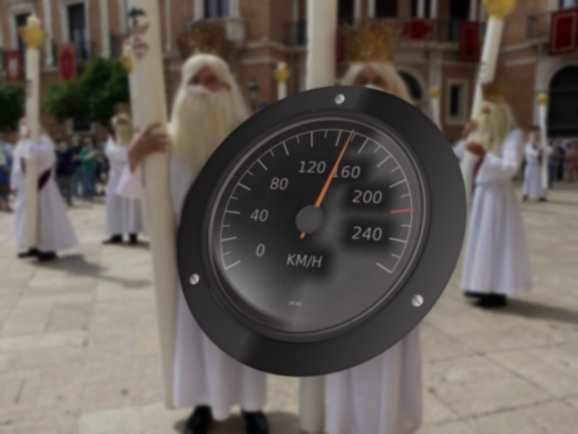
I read value=150 unit=km/h
